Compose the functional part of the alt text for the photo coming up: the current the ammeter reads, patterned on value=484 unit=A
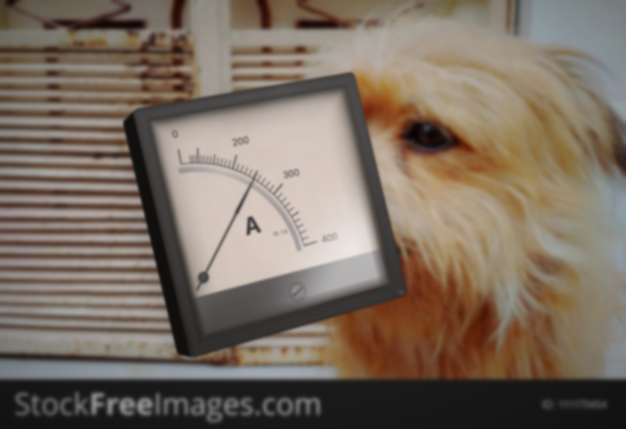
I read value=250 unit=A
